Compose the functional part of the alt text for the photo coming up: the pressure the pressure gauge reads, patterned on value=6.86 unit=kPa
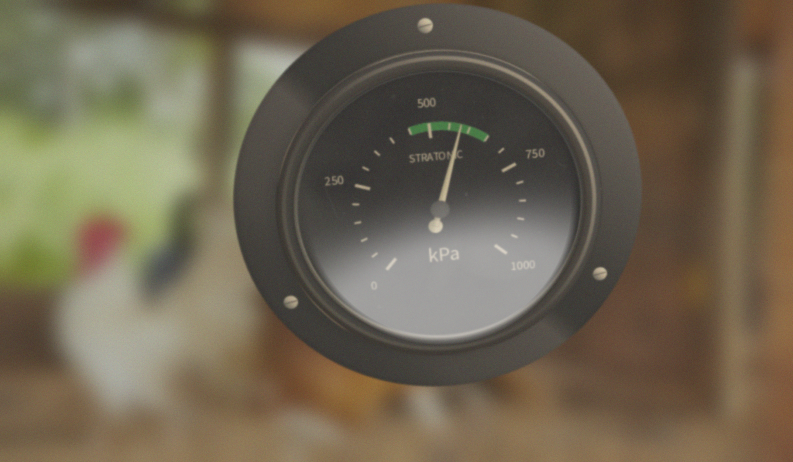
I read value=575 unit=kPa
